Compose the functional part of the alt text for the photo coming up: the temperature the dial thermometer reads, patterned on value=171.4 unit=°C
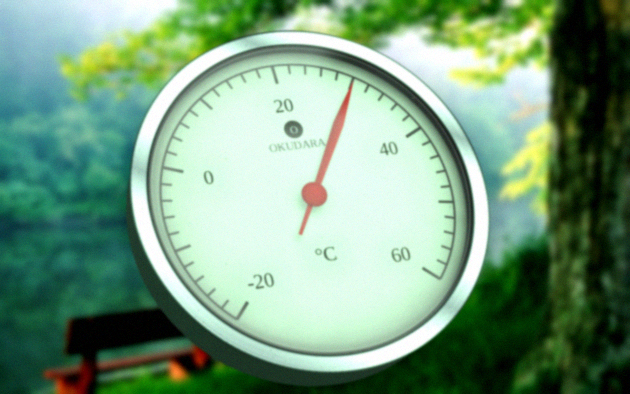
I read value=30 unit=°C
